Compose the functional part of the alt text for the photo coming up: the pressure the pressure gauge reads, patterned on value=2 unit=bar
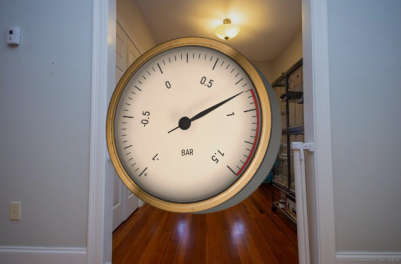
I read value=0.85 unit=bar
